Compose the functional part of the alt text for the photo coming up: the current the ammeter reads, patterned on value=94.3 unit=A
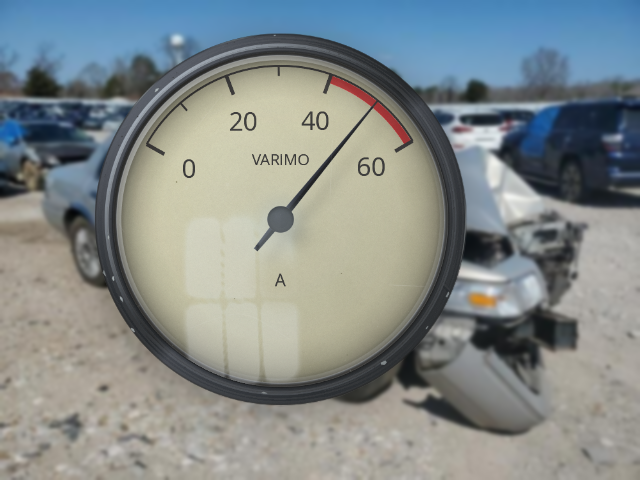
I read value=50 unit=A
